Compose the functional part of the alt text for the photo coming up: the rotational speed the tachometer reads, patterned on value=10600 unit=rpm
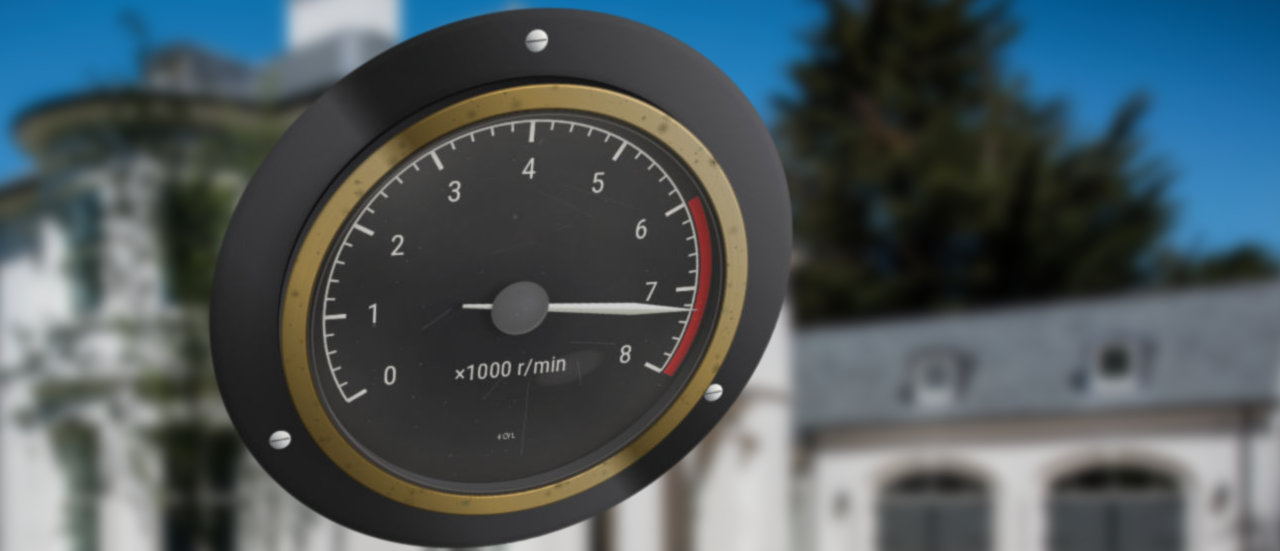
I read value=7200 unit=rpm
